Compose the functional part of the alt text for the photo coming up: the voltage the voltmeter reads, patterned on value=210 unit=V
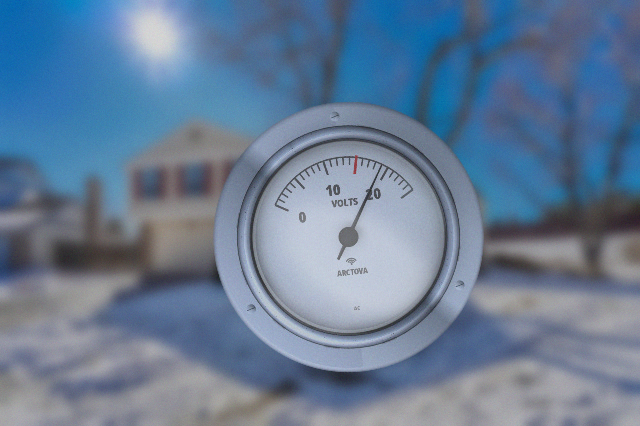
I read value=19 unit=V
